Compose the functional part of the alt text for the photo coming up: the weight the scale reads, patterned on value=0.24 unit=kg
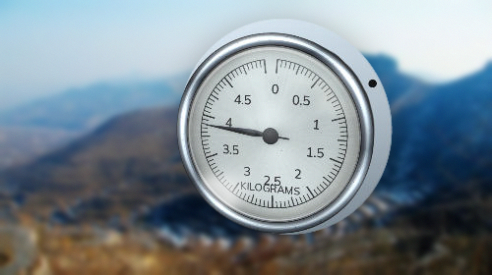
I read value=3.9 unit=kg
